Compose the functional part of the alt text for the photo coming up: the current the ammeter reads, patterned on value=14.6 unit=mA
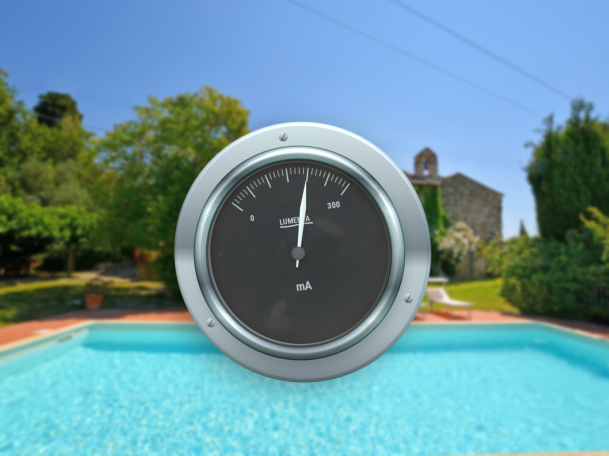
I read value=200 unit=mA
